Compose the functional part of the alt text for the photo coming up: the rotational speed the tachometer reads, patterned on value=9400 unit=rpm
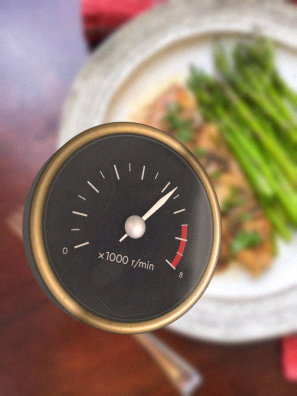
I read value=5250 unit=rpm
